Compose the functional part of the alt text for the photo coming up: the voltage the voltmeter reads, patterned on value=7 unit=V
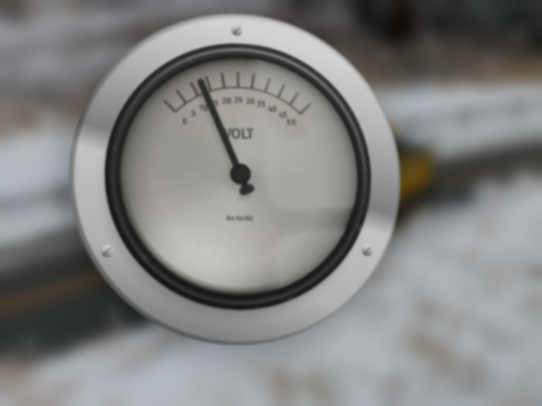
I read value=12.5 unit=V
